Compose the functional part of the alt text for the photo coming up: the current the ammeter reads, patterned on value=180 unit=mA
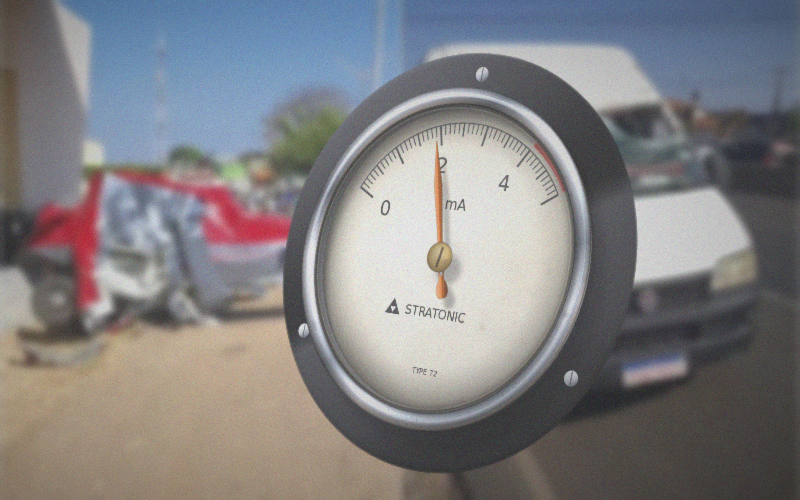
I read value=2 unit=mA
